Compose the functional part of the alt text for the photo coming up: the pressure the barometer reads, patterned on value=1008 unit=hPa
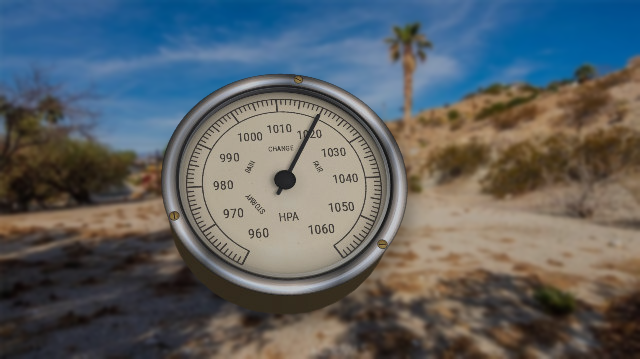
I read value=1020 unit=hPa
